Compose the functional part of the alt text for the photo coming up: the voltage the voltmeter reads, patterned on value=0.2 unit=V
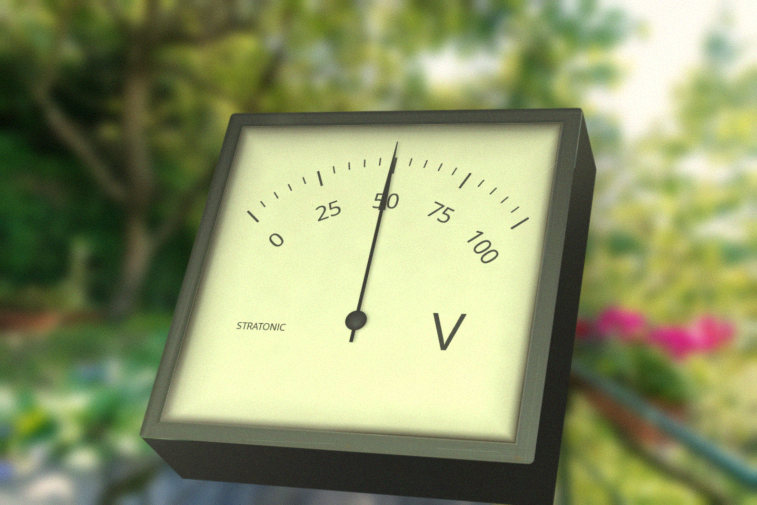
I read value=50 unit=V
